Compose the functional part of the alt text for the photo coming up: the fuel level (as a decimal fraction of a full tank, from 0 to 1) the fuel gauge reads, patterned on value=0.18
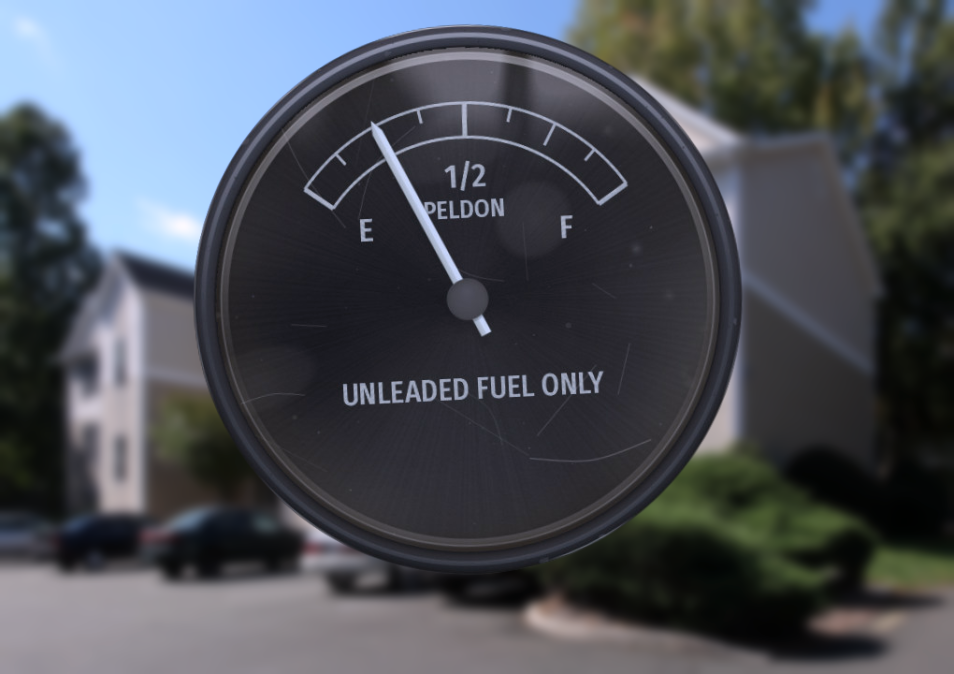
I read value=0.25
